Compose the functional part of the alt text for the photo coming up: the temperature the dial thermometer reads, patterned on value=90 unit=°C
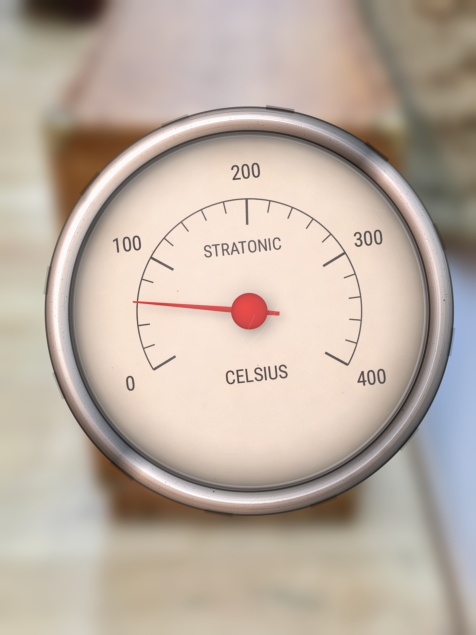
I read value=60 unit=°C
